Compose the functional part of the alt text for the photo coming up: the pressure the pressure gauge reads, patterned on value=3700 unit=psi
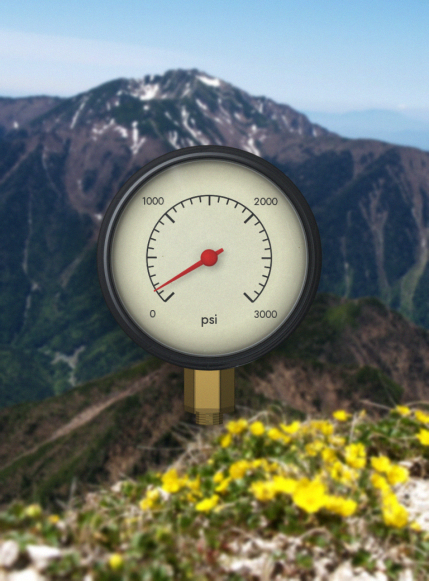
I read value=150 unit=psi
